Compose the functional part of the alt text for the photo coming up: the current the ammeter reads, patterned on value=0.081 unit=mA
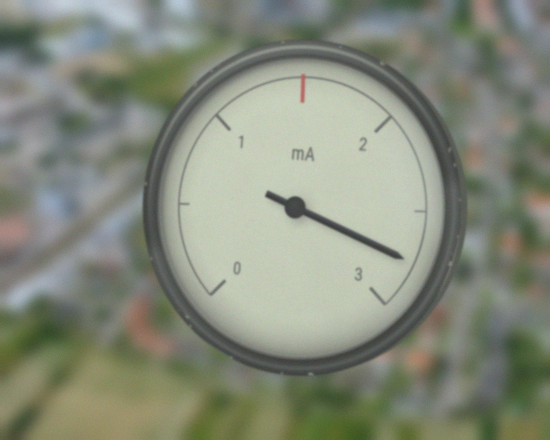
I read value=2.75 unit=mA
